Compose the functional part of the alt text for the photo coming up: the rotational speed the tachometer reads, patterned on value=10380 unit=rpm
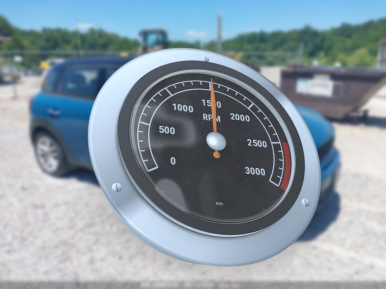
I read value=1500 unit=rpm
